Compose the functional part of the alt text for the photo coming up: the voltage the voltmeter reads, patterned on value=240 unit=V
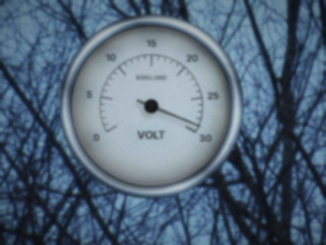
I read value=29 unit=V
